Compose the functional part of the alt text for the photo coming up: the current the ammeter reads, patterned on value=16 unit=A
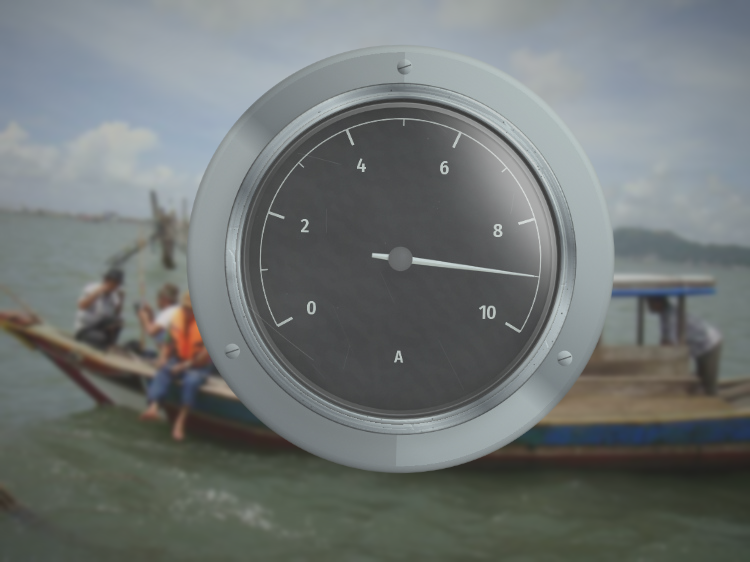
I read value=9 unit=A
